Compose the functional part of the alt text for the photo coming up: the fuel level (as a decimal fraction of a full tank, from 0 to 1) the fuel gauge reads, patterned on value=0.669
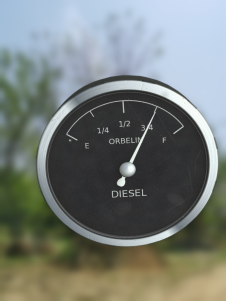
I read value=0.75
